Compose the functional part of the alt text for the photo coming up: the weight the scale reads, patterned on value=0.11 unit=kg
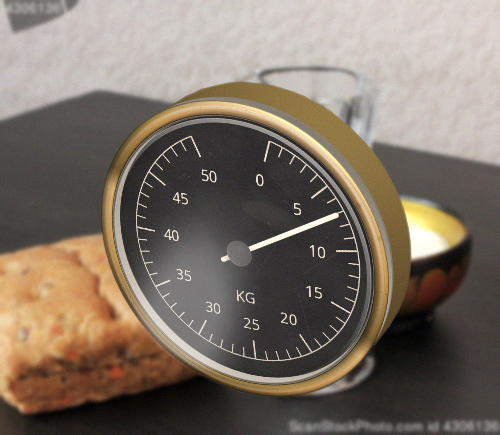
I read value=7 unit=kg
